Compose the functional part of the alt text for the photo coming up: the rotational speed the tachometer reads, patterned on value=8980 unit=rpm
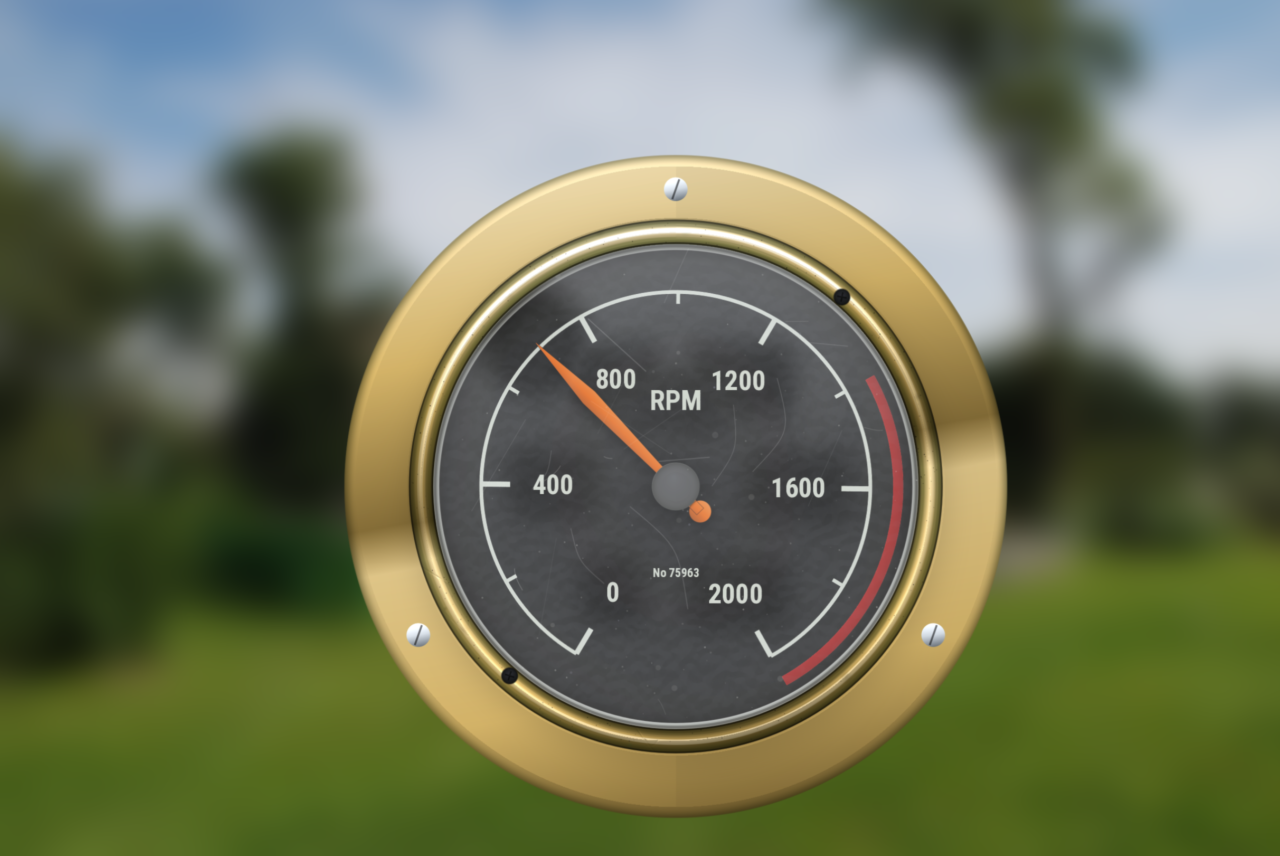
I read value=700 unit=rpm
